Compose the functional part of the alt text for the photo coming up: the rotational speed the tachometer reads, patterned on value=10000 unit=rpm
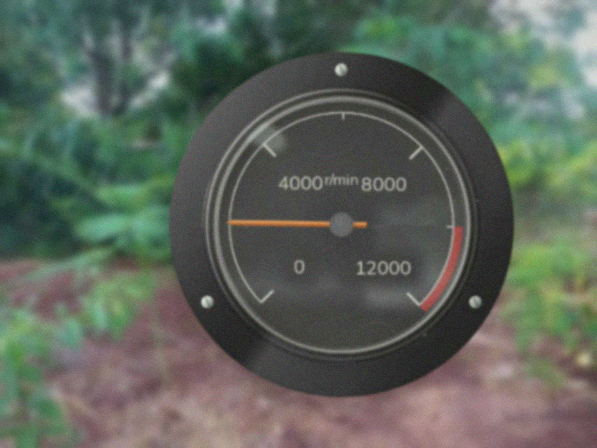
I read value=2000 unit=rpm
